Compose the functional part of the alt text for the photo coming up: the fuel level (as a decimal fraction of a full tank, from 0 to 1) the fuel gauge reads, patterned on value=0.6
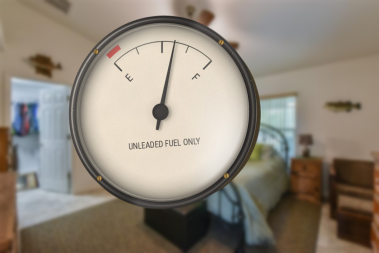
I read value=0.625
